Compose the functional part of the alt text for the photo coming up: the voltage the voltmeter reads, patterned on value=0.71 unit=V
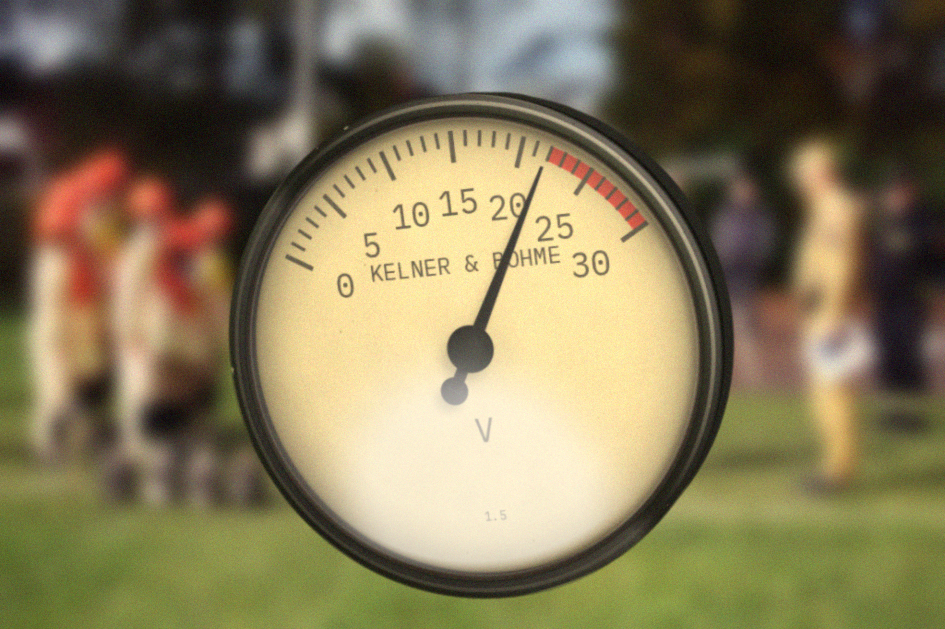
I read value=22 unit=V
